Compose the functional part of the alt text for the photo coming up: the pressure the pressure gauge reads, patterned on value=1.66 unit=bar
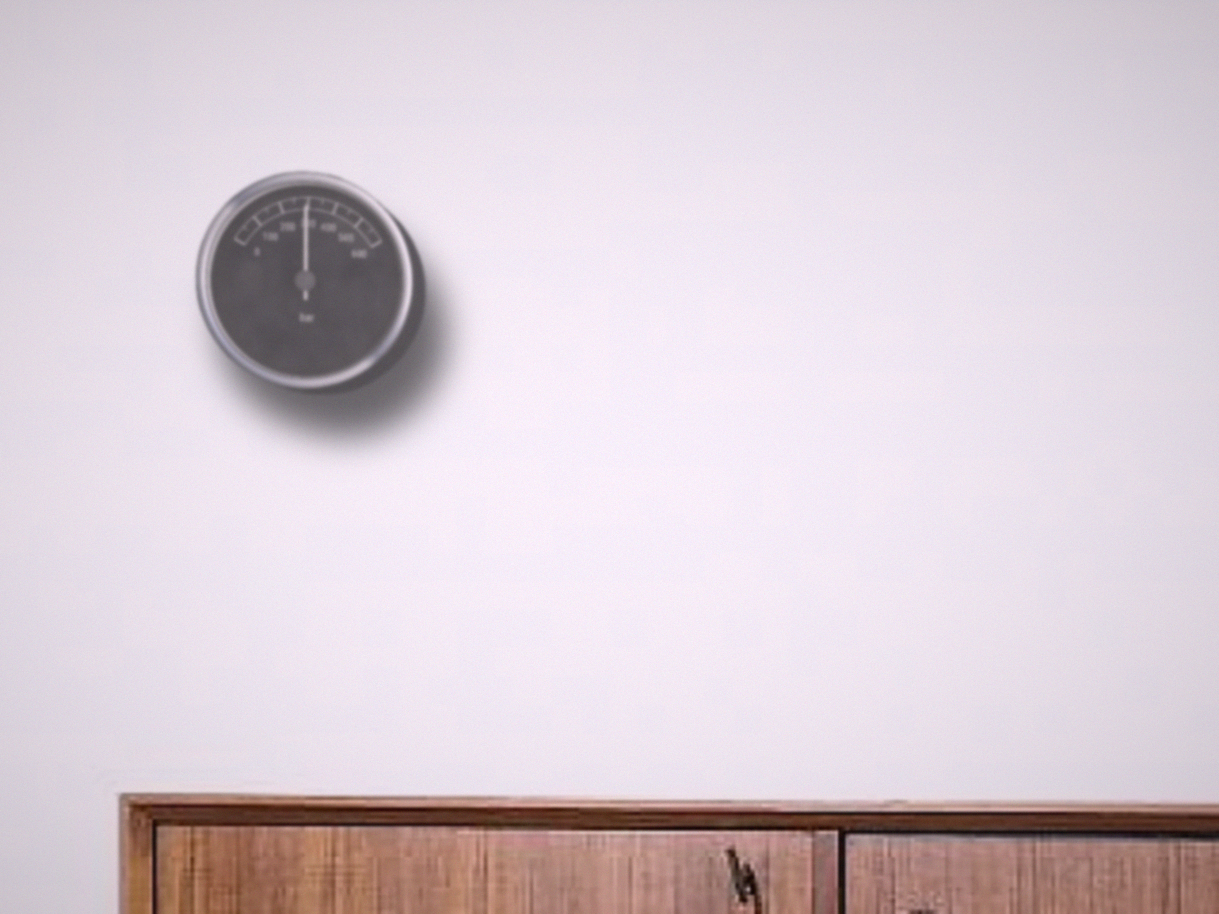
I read value=300 unit=bar
